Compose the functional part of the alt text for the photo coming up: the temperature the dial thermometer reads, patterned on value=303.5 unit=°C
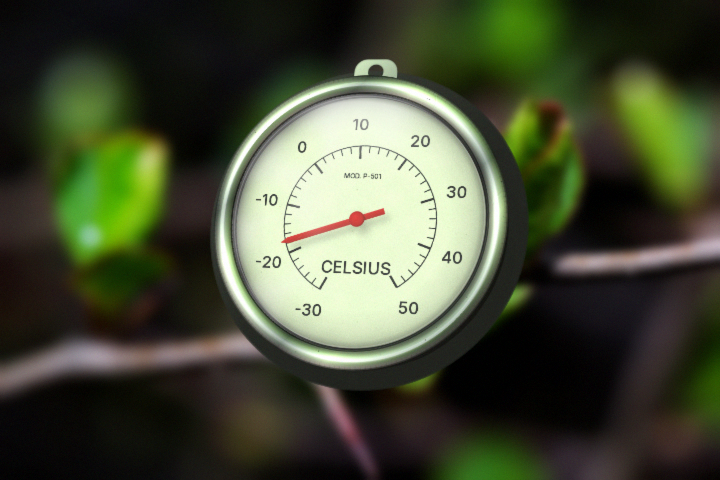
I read value=-18 unit=°C
